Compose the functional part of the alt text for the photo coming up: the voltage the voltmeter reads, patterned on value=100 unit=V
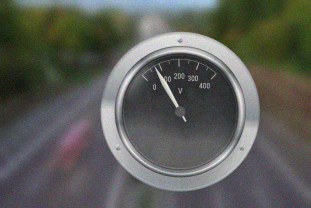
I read value=75 unit=V
